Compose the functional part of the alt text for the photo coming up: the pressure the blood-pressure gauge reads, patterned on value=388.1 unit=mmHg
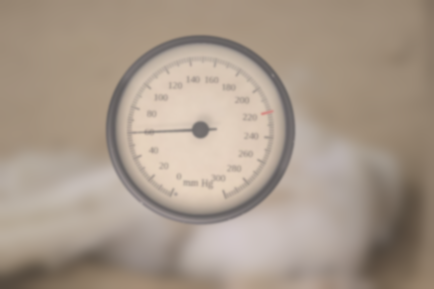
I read value=60 unit=mmHg
